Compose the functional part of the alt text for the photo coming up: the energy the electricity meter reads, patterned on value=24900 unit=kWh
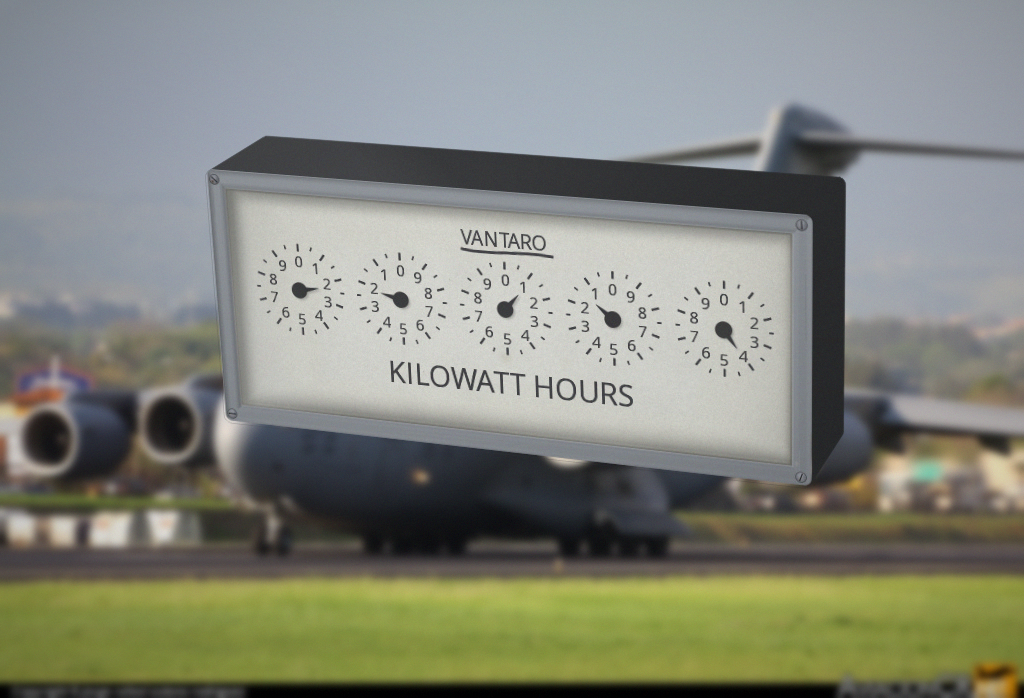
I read value=22114 unit=kWh
